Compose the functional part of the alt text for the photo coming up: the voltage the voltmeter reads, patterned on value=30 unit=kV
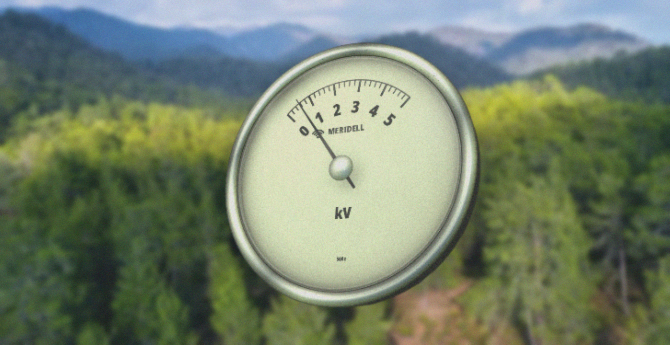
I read value=0.6 unit=kV
